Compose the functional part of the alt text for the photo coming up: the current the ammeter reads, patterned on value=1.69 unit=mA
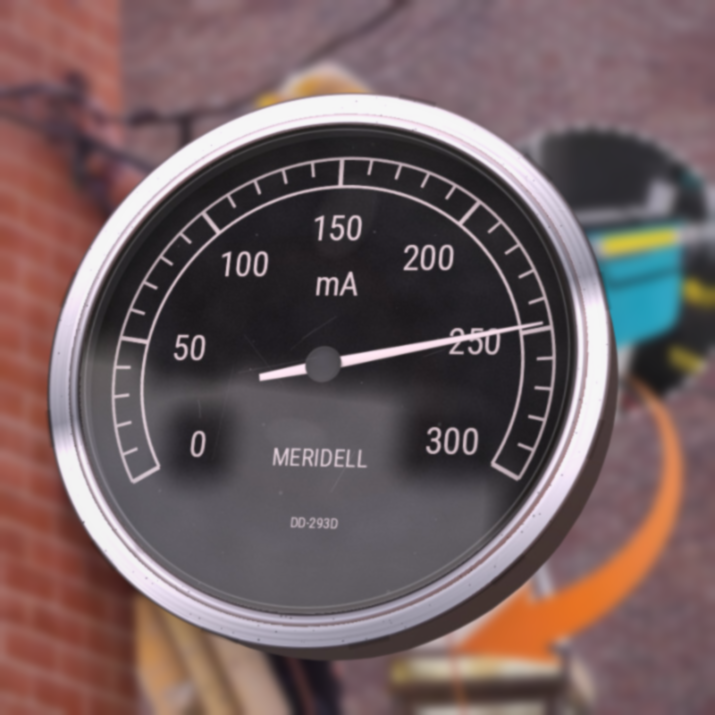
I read value=250 unit=mA
